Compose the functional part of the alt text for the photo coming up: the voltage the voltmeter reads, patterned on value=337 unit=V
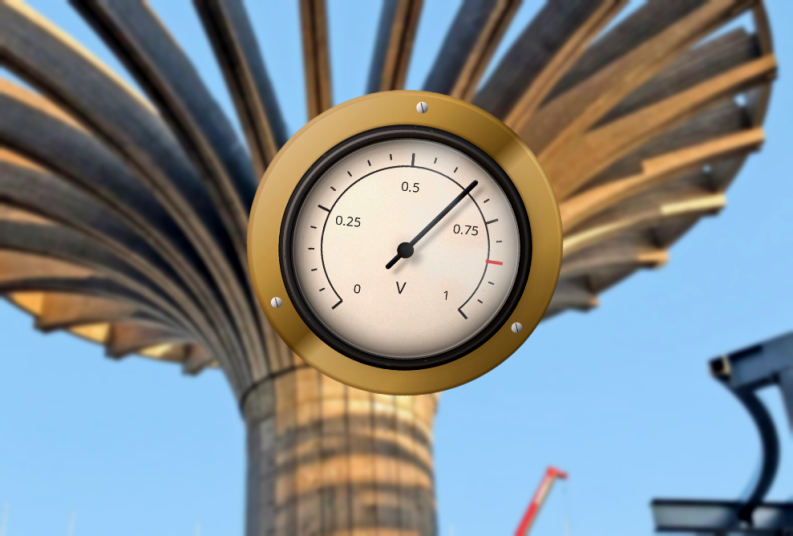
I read value=0.65 unit=V
